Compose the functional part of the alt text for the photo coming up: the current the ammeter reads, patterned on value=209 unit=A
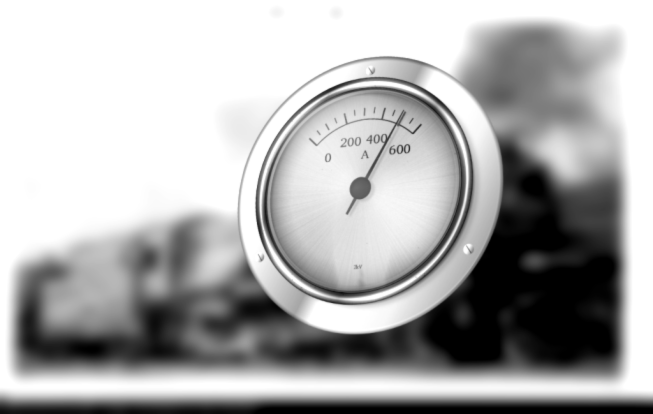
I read value=500 unit=A
